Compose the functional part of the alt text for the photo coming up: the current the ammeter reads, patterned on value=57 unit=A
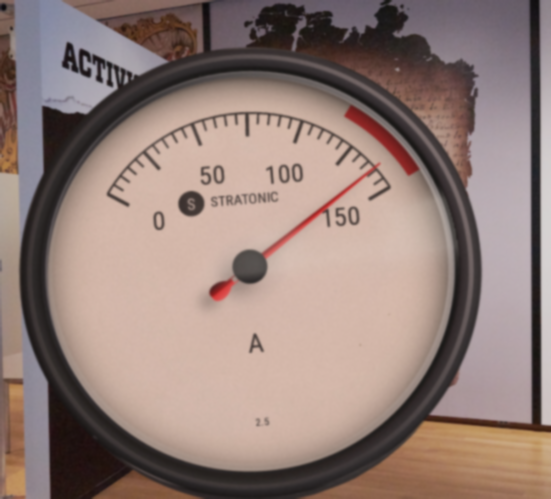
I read value=140 unit=A
